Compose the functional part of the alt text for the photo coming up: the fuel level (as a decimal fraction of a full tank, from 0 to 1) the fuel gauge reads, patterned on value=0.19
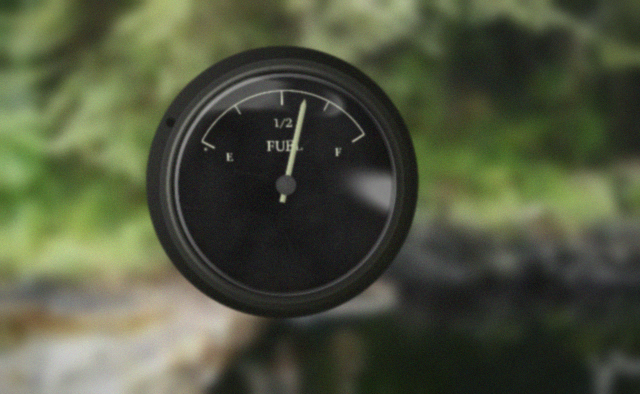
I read value=0.625
